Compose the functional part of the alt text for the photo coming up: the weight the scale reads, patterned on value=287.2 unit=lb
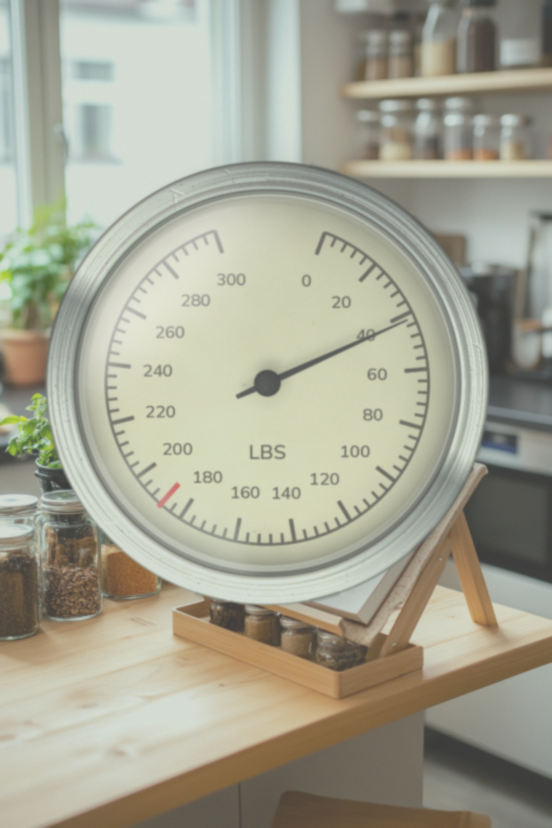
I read value=42 unit=lb
